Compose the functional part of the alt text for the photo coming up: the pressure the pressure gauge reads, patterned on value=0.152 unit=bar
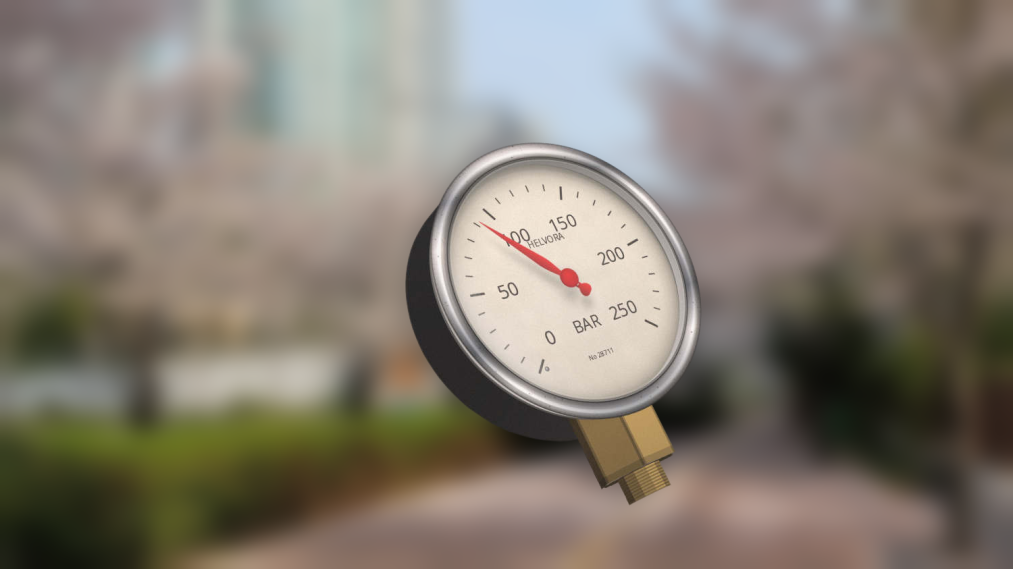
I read value=90 unit=bar
